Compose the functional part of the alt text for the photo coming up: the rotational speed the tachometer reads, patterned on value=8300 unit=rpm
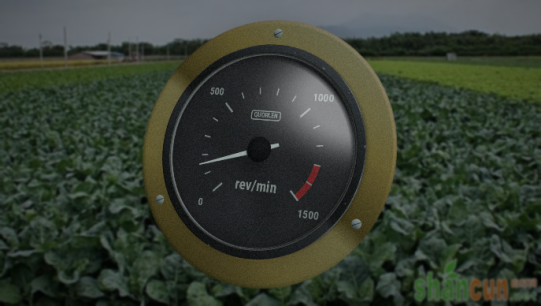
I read value=150 unit=rpm
